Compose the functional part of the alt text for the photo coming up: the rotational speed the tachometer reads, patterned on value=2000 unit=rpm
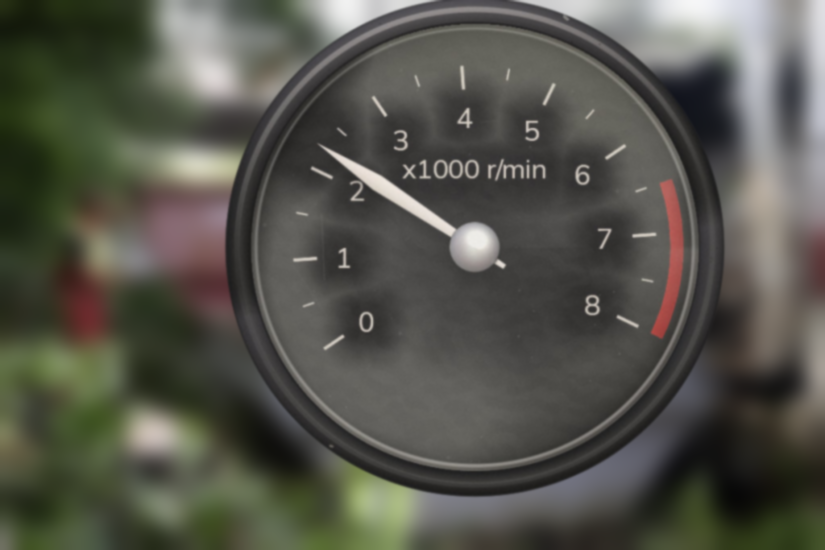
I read value=2250 unit=rpm
